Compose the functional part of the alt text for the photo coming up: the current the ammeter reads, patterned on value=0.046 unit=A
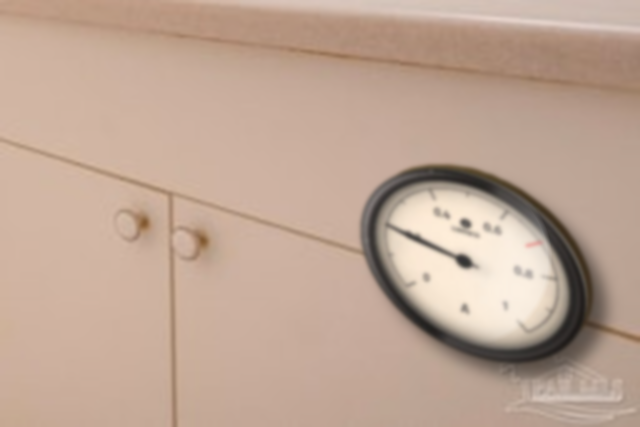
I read value=0.2 unit=A
